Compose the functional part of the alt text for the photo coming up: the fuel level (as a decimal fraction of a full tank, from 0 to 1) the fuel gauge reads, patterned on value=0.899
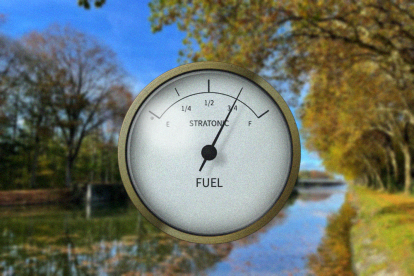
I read value=0.75
